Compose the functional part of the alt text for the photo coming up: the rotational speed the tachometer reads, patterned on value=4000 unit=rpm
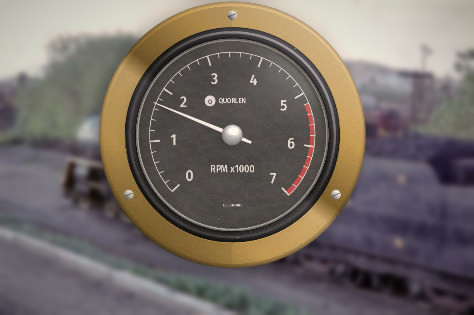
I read value=1700 unit=rpm
